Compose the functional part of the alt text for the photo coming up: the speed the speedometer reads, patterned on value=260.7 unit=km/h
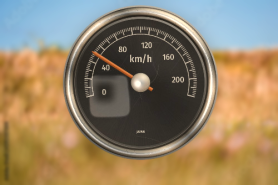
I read value=50 unit=km/h
